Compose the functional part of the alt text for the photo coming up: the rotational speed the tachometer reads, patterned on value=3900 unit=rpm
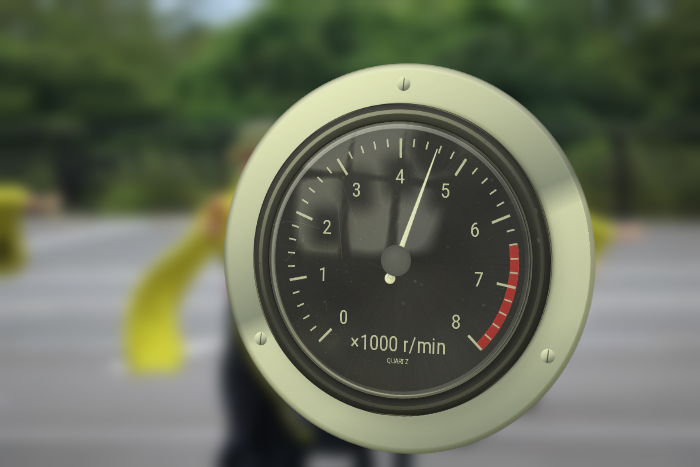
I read value=4600 unit=rpm
